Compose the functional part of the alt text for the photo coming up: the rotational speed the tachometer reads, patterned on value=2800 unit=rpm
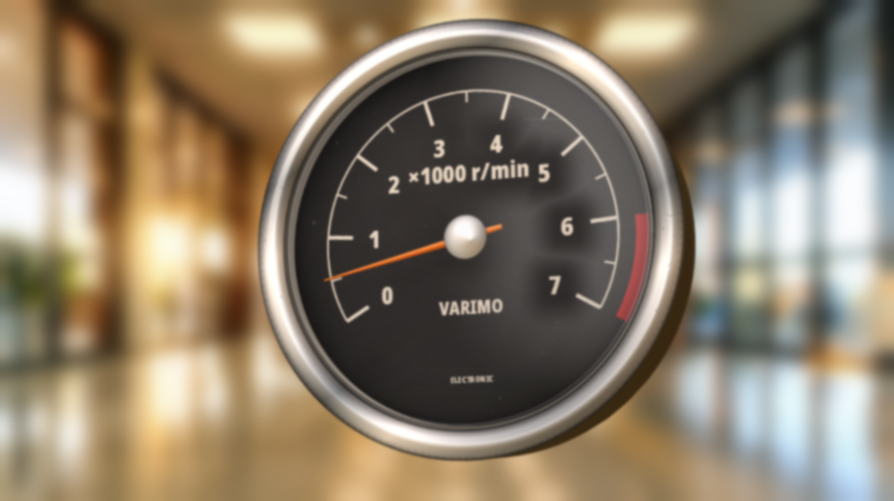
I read value=500 unit=rpm
